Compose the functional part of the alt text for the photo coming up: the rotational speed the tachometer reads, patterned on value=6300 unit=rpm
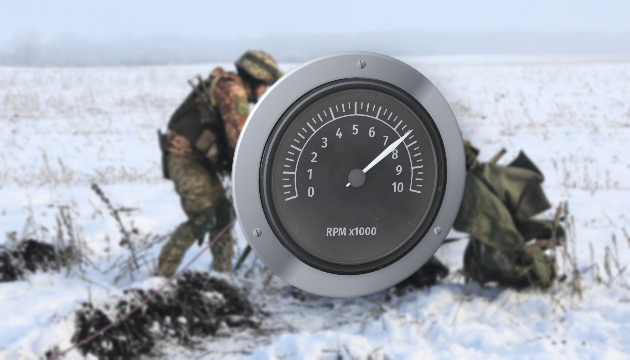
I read value=7500 unit=rpm
